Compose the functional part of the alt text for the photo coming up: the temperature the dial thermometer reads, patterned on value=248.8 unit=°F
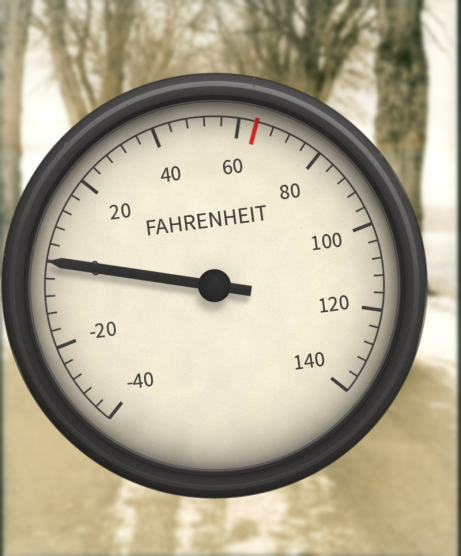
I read value=0 unit=°F
